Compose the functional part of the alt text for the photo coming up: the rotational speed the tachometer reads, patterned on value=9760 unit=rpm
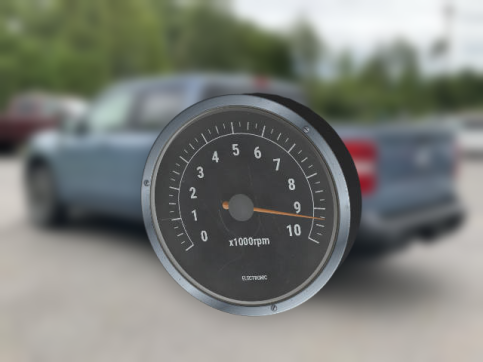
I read value=9250 unit=rpm
